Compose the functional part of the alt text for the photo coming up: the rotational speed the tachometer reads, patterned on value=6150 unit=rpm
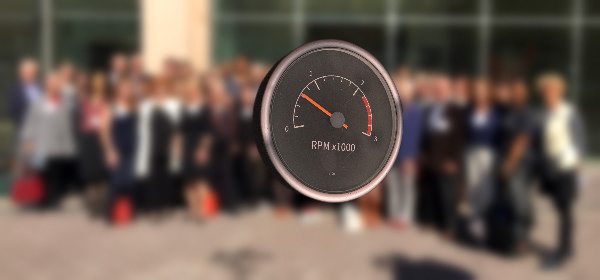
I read value=600 unit=rpm
